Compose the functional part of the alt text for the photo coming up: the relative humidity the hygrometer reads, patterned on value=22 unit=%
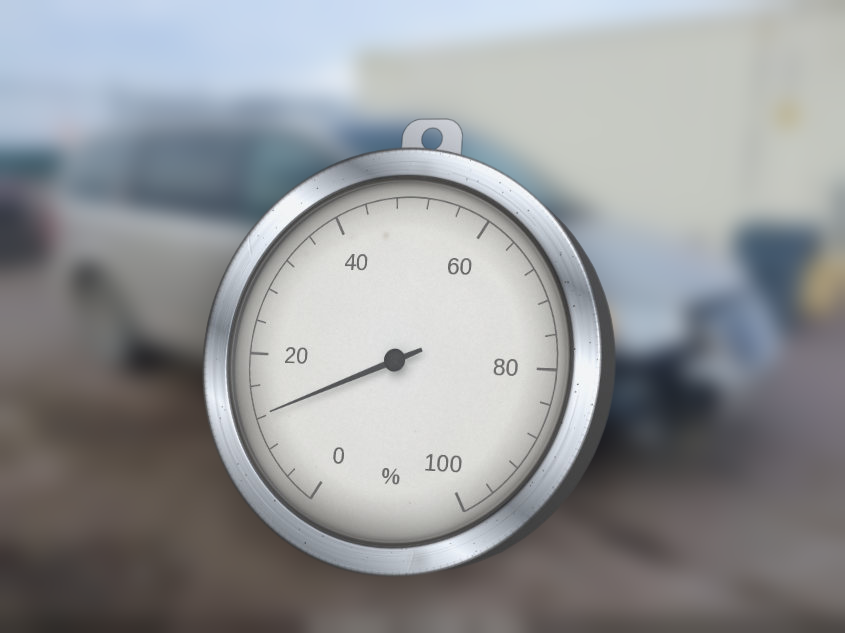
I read value=12 unit=%
